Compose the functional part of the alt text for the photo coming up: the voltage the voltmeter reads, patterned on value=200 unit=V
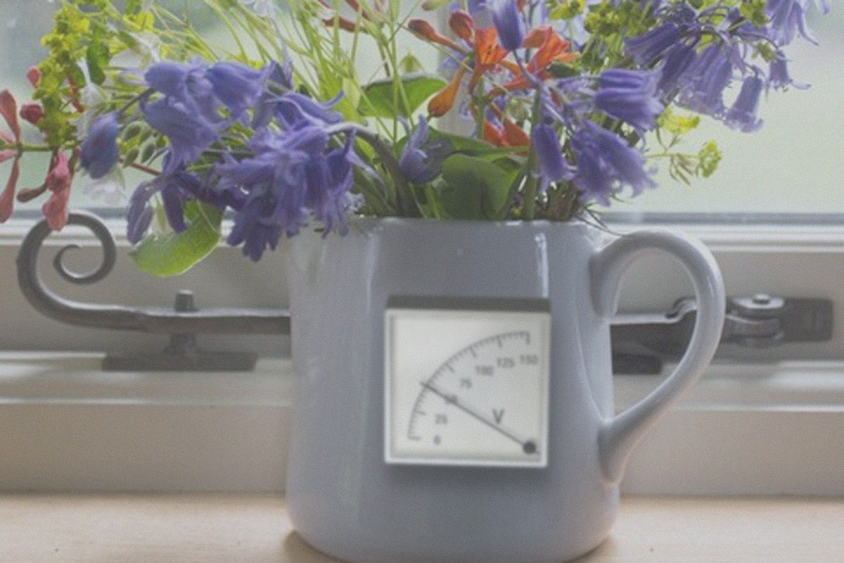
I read value=50 unit=V
